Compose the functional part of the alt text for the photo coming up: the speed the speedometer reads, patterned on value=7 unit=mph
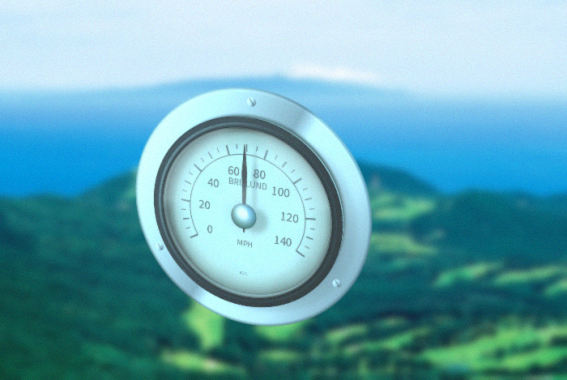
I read value=70 unit=mph
